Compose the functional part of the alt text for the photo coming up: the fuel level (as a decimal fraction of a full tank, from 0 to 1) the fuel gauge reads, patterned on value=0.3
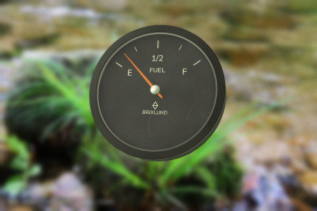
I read value=0.125
